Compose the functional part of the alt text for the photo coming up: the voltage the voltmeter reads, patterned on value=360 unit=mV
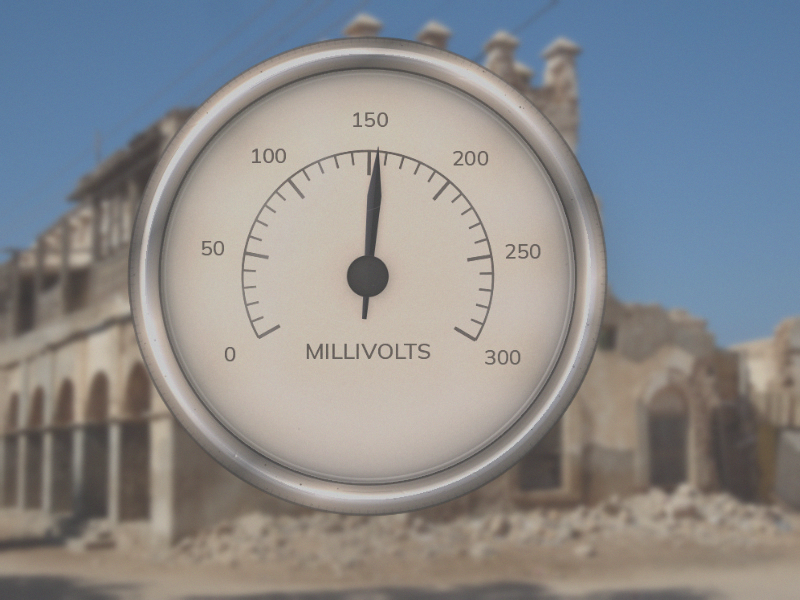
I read value=155 unit=mV
